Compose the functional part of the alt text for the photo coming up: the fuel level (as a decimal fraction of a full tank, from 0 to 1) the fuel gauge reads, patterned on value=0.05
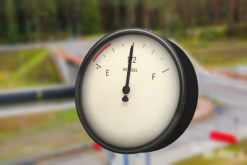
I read value=0.5
